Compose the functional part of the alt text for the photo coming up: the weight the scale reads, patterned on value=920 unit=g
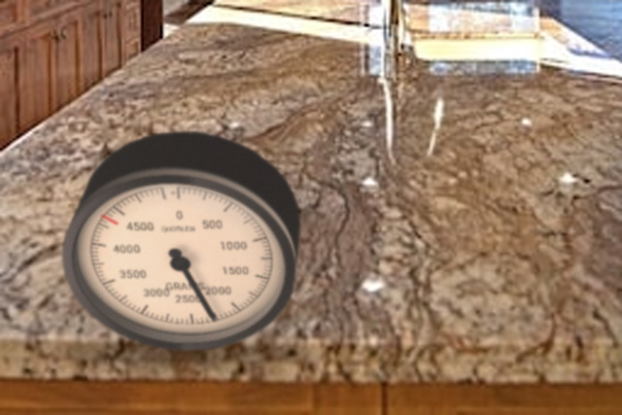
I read value=2250 unit=g
